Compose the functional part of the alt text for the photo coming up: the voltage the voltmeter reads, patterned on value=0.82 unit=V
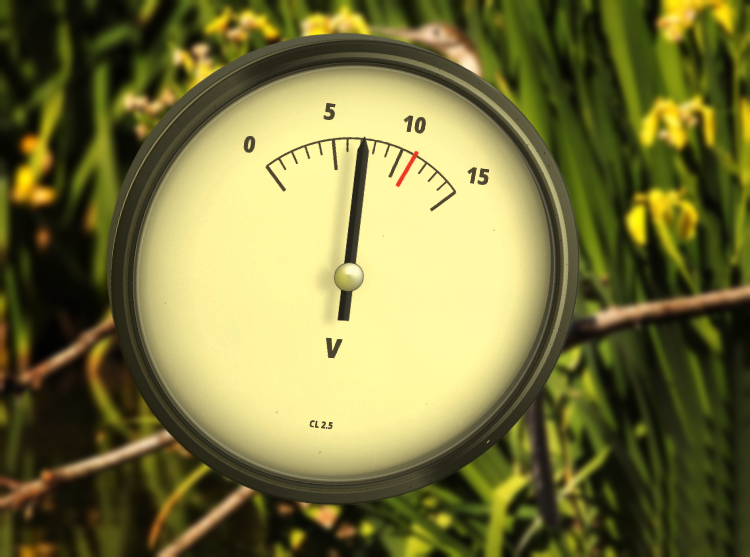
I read value=7 unit=V
